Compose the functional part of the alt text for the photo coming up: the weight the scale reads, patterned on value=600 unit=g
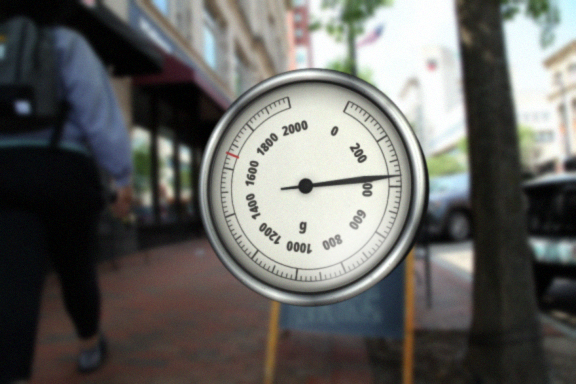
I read value=360 unit=g
